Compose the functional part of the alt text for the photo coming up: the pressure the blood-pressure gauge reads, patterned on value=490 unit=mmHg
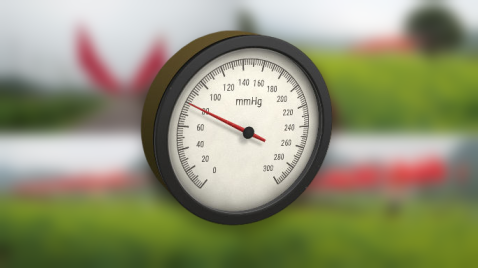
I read value=80 unit=mmHg
